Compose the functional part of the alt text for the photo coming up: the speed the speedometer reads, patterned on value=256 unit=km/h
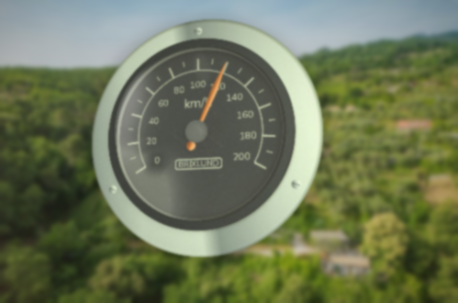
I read value=120 unit=km/h
